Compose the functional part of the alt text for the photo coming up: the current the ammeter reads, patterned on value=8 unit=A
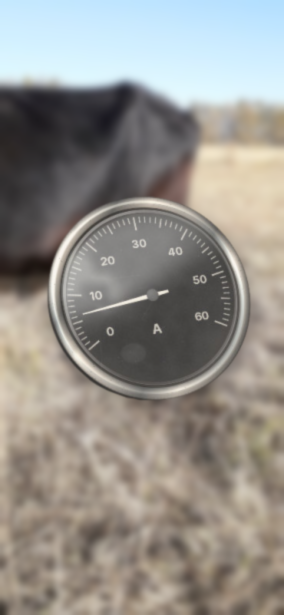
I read value=6 unit=A
